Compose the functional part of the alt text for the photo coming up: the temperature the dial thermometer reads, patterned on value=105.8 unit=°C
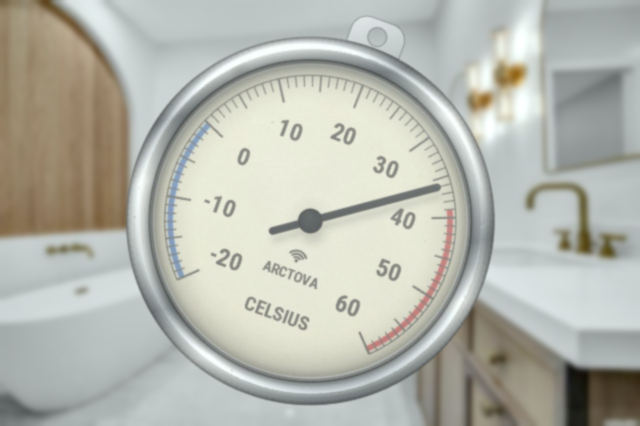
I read value=36 unit=°C
